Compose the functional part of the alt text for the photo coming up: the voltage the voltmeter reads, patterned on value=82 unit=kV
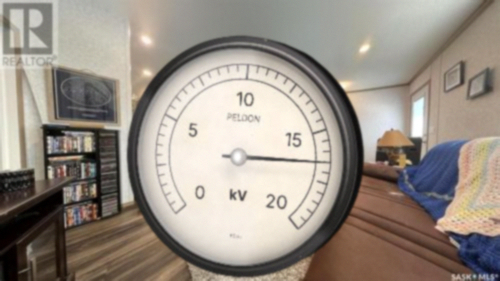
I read value=16.5 unit=kV
